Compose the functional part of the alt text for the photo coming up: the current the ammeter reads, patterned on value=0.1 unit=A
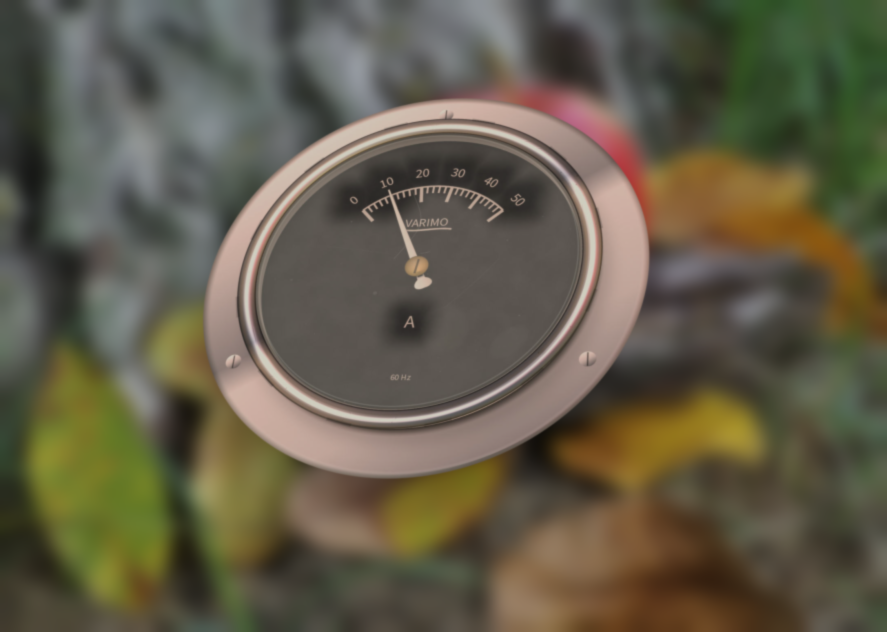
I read value=10 unit=A
